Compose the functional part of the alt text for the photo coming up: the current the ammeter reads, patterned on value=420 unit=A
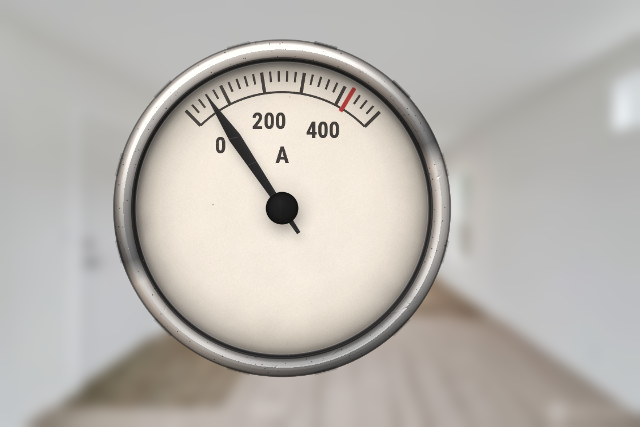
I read value=60 unit=A
